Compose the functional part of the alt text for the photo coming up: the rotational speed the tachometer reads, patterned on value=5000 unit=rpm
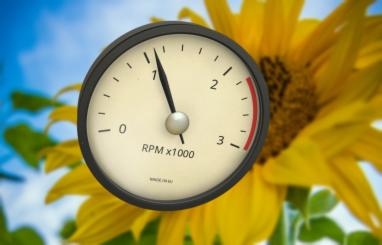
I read value=1100 unit=rpm
